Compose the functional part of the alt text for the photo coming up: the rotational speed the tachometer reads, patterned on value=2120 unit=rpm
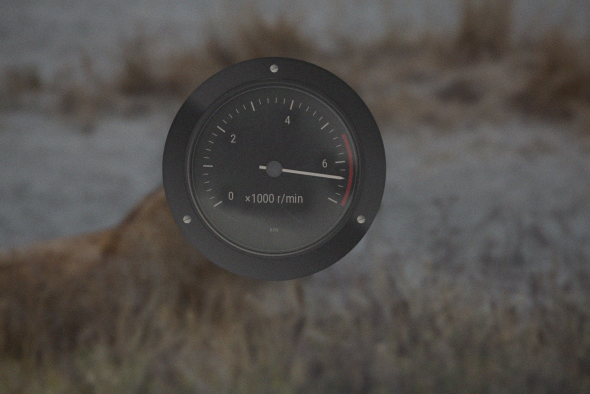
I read value=6400 unit=rpm
